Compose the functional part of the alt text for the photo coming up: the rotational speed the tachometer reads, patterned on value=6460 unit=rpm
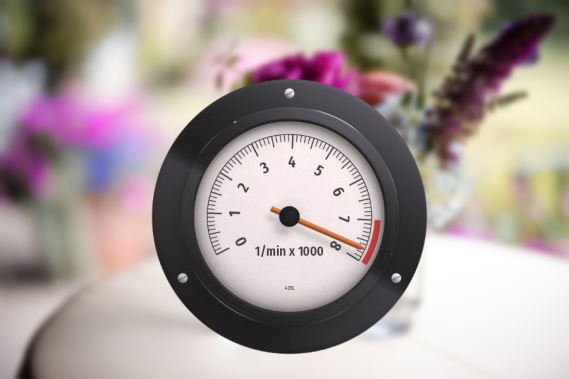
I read value=7700 unit=rpm
